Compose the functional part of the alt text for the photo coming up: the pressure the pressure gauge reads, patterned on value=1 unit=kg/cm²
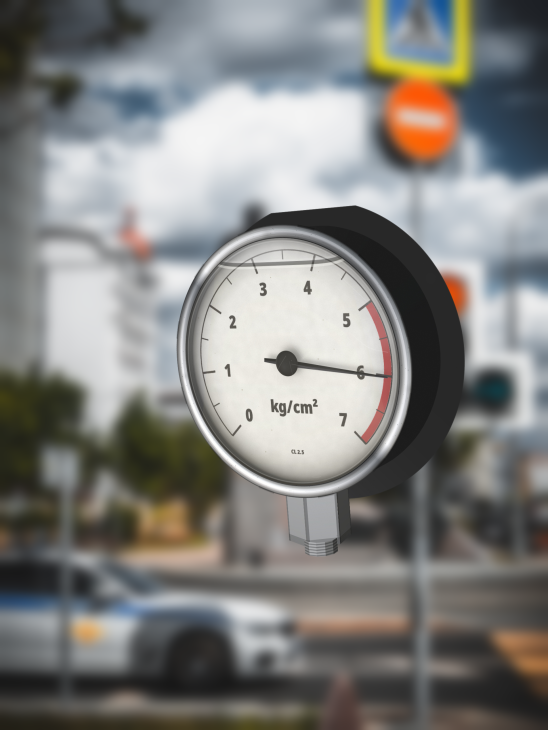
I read value=6 unit=kg/cm²
